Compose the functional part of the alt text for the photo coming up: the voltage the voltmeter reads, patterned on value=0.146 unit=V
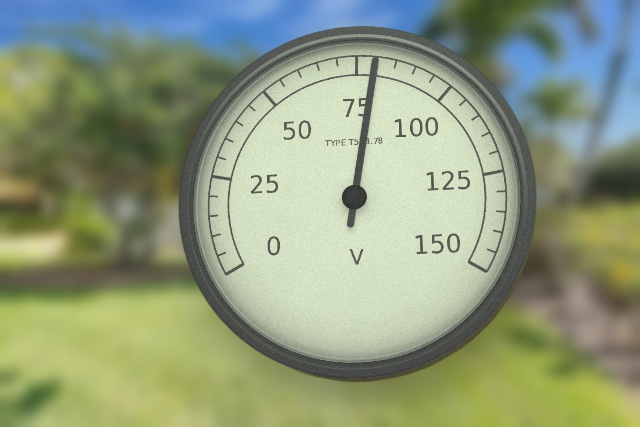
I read value=80 unit=V
